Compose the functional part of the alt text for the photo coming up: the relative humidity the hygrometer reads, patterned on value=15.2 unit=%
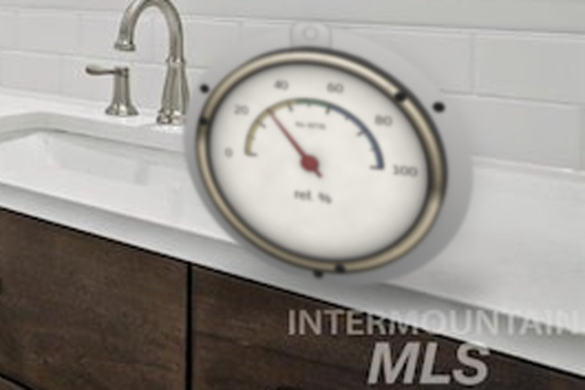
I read value=30 unit=%
